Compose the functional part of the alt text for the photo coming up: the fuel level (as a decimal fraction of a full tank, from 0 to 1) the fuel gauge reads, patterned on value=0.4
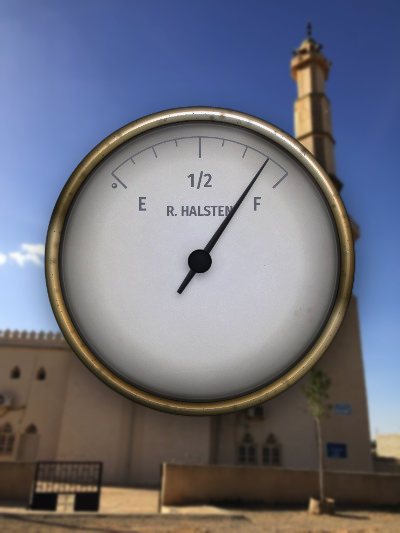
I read value=0.875
